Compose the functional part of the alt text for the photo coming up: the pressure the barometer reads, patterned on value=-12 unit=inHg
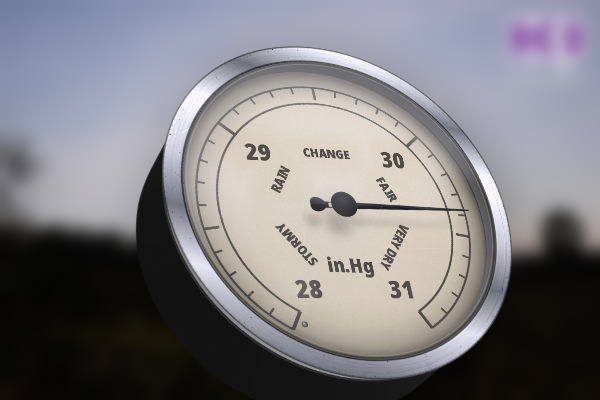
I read value=30.4 unit=inHg
